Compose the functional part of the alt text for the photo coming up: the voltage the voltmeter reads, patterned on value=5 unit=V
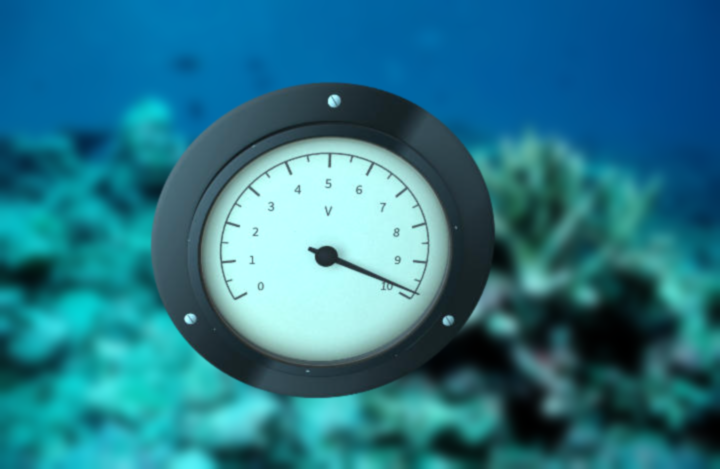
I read value=9.75 unit=V
